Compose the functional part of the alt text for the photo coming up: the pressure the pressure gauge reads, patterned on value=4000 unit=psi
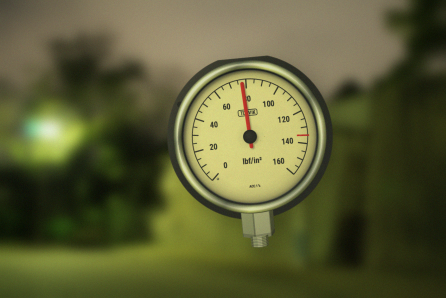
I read value=77.5 unit=psi
